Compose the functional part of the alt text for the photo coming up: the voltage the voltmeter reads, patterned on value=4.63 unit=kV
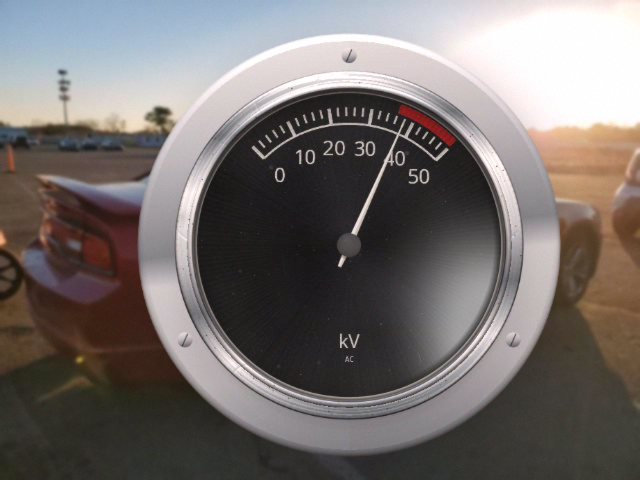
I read value=38 unit=kV
